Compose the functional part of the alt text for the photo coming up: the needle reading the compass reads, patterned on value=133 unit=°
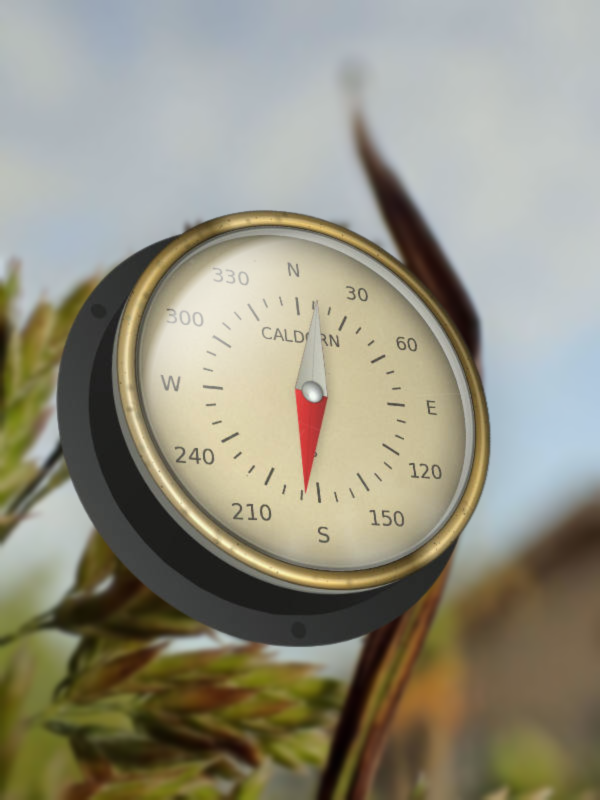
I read value=190 unit=°
